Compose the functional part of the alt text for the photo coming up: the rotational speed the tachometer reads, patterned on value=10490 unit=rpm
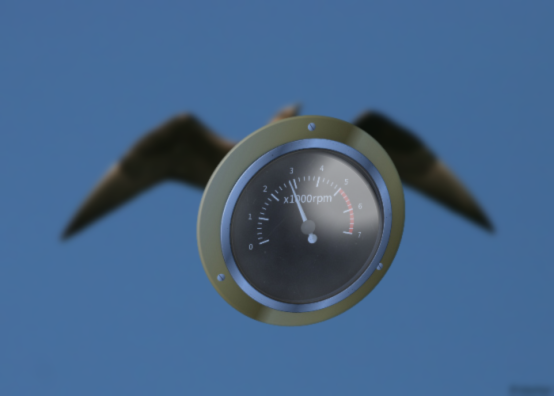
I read value=2800 unit=rpm
